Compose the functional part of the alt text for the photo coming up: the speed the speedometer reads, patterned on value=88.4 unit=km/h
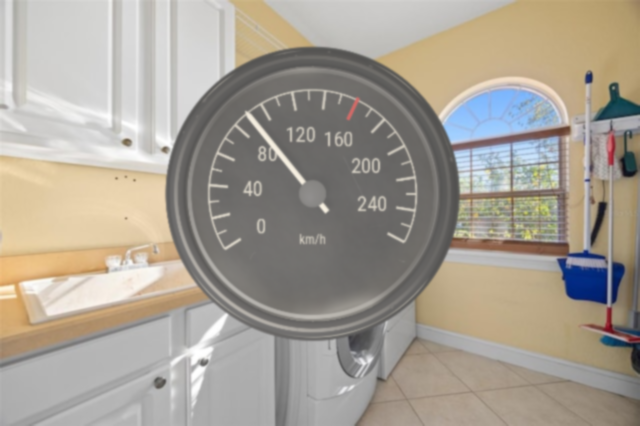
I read value=90 unit=km/h
